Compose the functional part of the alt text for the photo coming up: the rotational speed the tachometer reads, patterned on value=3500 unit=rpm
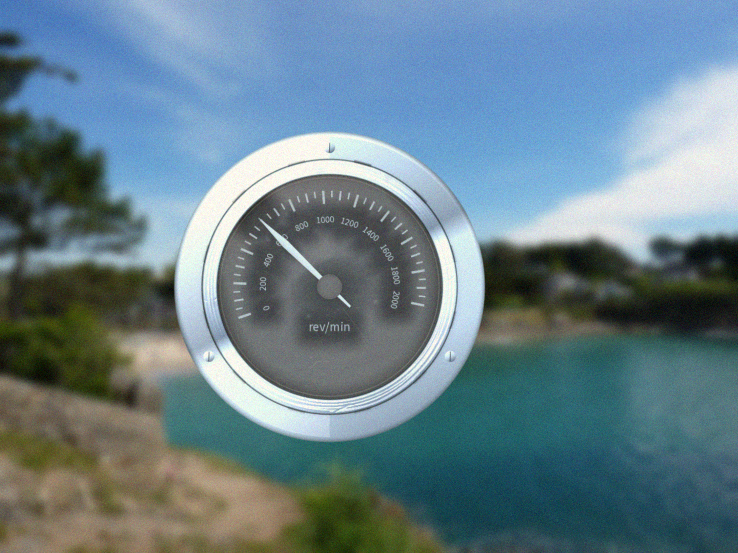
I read value=600 unit=rpm
